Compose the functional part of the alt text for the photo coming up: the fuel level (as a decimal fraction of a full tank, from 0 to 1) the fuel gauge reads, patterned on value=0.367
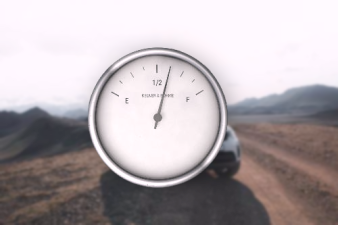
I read value=0.625
